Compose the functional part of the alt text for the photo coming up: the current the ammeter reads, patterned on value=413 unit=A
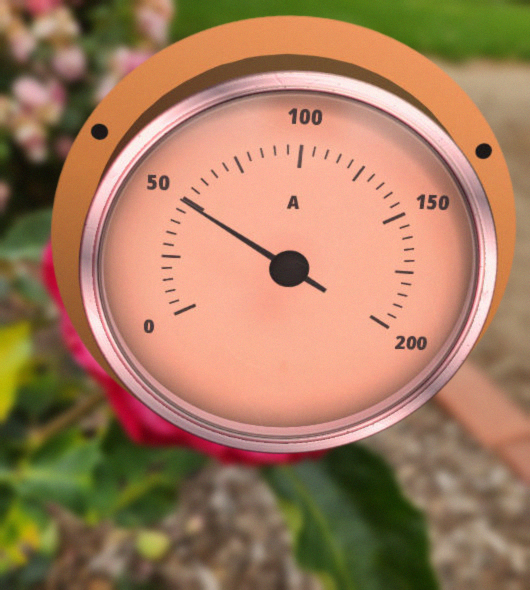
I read value=50 unit=A
